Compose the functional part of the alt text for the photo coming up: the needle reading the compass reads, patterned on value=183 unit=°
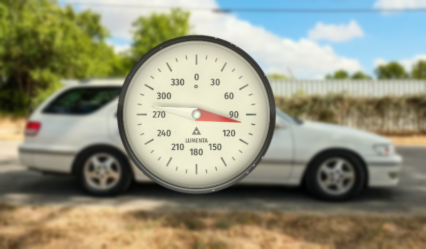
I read value=100 unit=°
